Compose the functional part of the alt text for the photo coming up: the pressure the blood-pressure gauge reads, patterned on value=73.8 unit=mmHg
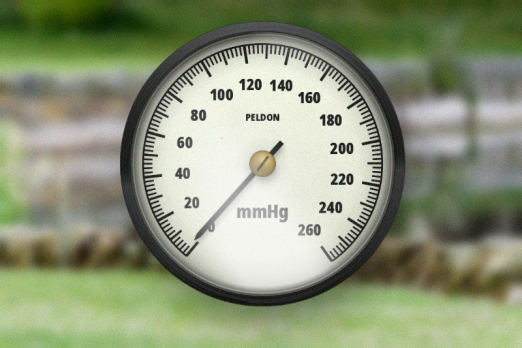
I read value=2 unit=mmHg
